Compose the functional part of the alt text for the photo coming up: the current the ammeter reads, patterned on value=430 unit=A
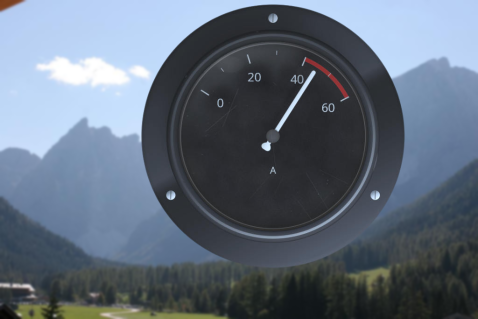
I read value=45 unit=A
